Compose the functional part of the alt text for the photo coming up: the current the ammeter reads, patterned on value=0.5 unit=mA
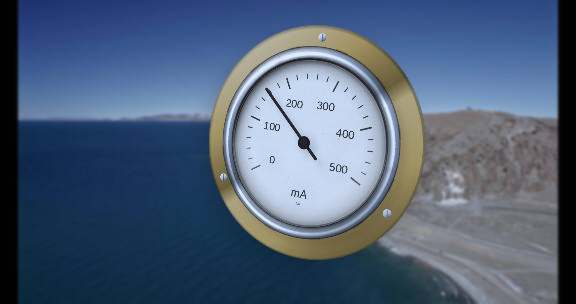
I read value=160 unit=mA
